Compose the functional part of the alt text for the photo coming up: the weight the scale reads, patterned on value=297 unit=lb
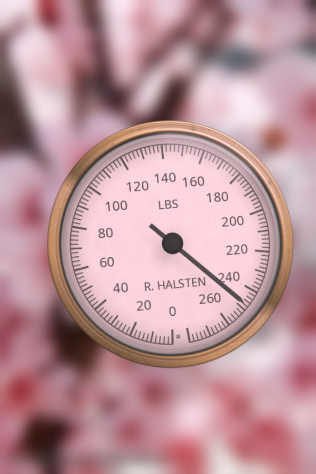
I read value=248 unit=lb
